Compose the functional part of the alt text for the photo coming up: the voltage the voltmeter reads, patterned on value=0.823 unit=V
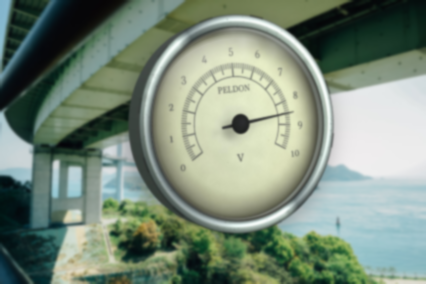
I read value=8.5 unit=V
